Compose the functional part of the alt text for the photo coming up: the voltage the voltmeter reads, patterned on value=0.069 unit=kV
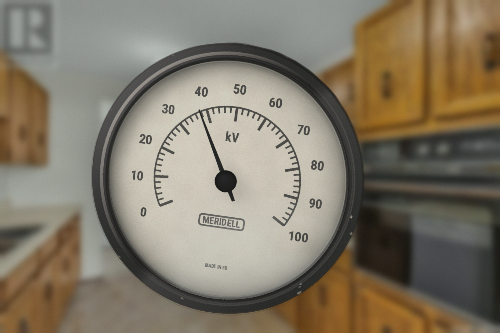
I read value=38 unit=kV
